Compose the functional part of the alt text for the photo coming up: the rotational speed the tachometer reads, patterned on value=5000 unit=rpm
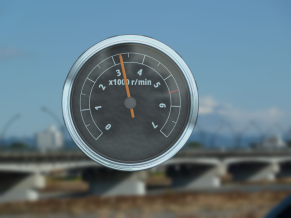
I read value=3250 unit=rpm
